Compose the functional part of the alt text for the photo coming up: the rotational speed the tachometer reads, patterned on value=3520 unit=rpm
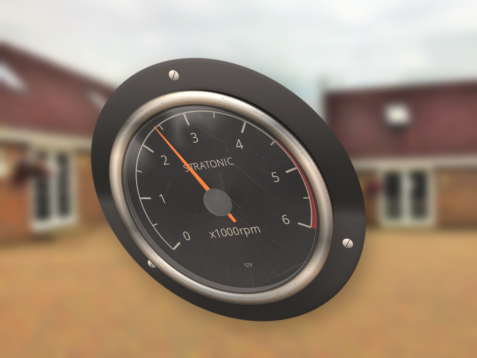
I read value=2500 unit=rpm
